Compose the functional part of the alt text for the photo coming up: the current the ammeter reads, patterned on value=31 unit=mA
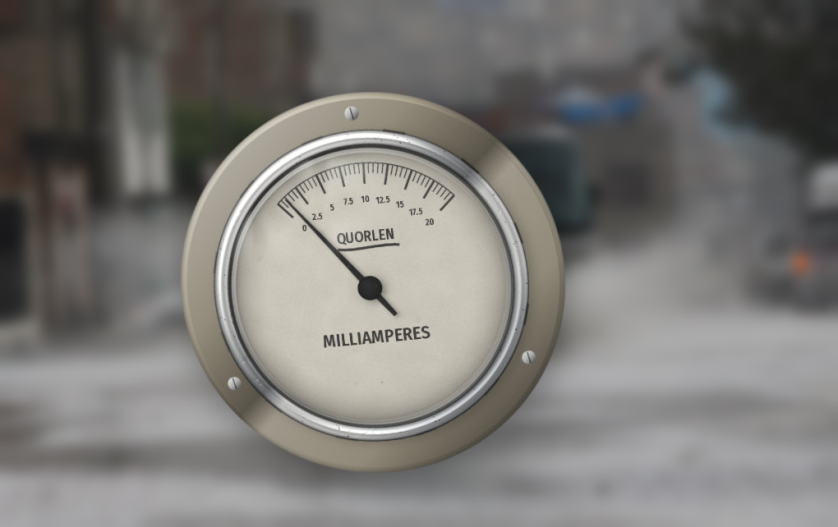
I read value=1 unit=mA
